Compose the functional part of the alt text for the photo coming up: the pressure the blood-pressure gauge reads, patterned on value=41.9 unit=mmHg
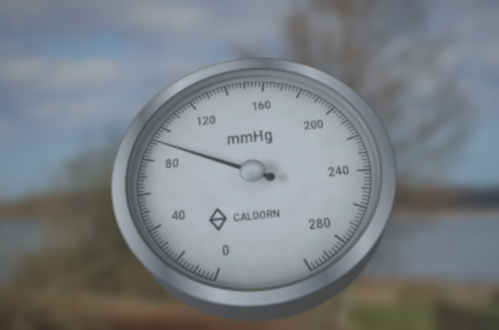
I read value=90 unit=mmHg
